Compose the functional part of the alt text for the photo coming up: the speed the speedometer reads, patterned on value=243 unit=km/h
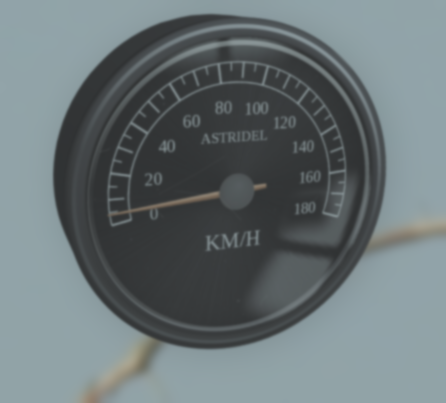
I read value=5 unit=km/h
